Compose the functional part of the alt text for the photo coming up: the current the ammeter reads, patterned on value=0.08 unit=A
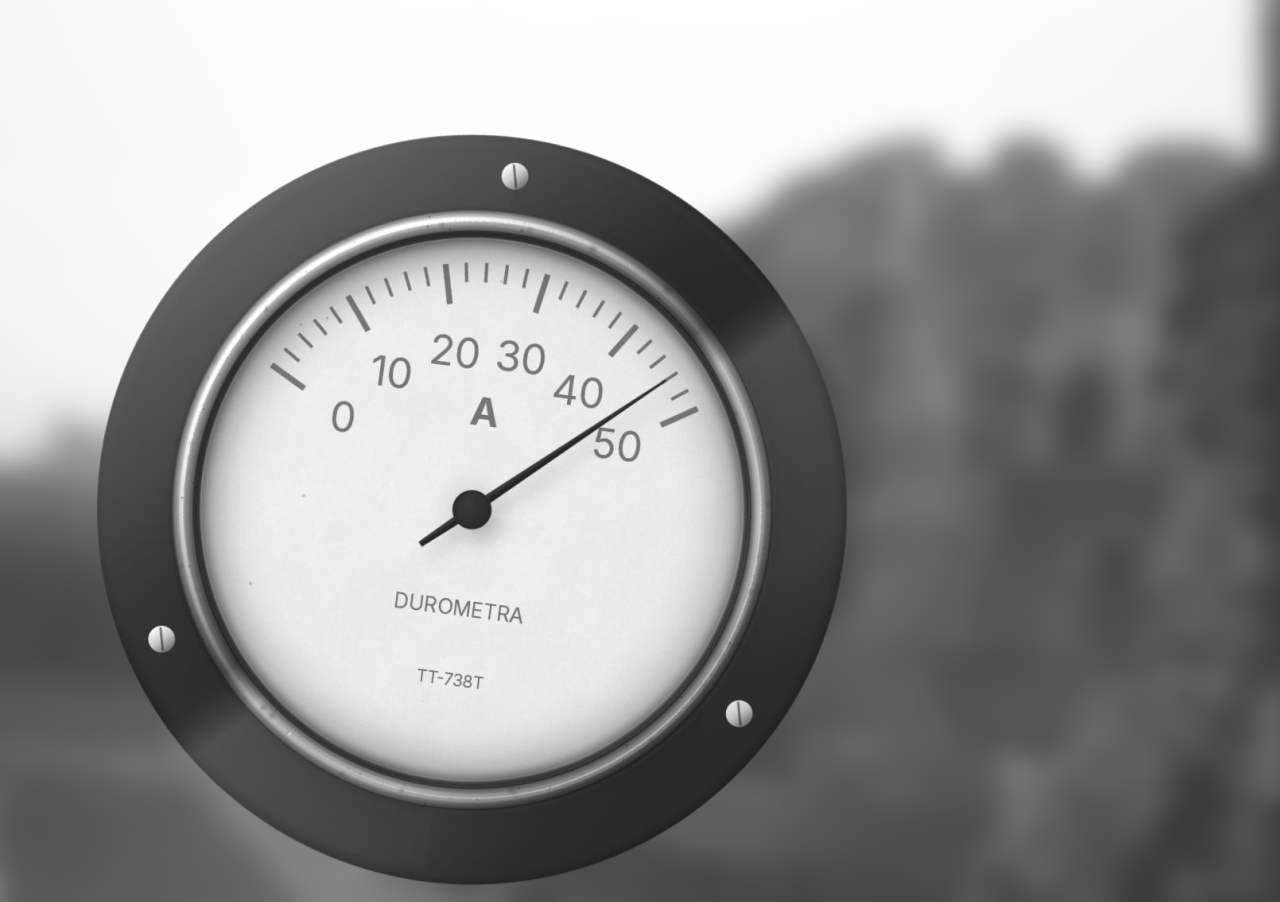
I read value=46 unit=A
